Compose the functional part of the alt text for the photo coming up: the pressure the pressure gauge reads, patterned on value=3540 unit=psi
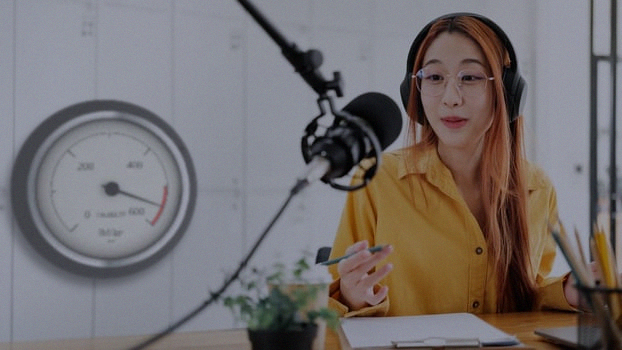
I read value=550 unit=psi
